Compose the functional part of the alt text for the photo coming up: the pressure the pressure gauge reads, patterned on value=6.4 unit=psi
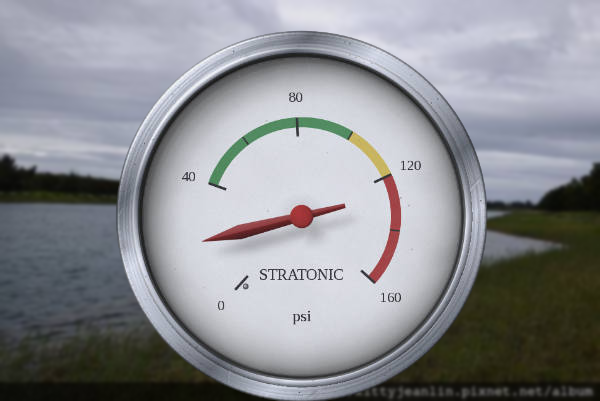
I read value=20 unit=psi
